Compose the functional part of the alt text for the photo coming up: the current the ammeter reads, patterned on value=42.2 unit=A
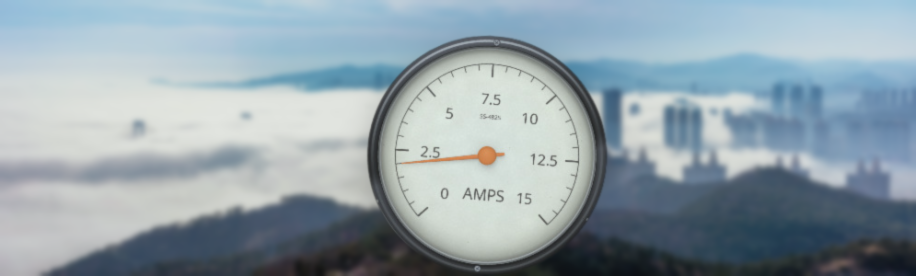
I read value=2 unit=A
